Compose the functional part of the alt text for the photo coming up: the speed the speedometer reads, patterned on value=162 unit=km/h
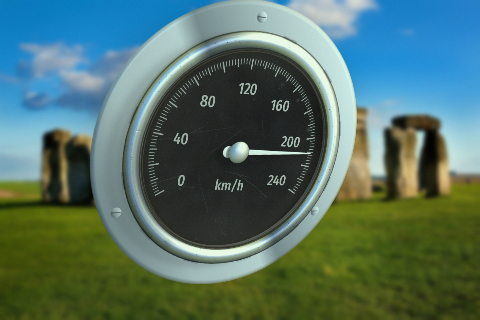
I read value=210 unit=km/h
